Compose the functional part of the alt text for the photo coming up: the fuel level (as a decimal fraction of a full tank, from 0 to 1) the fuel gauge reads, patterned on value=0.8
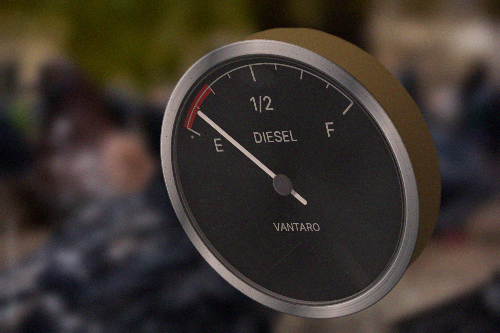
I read value=0.125
